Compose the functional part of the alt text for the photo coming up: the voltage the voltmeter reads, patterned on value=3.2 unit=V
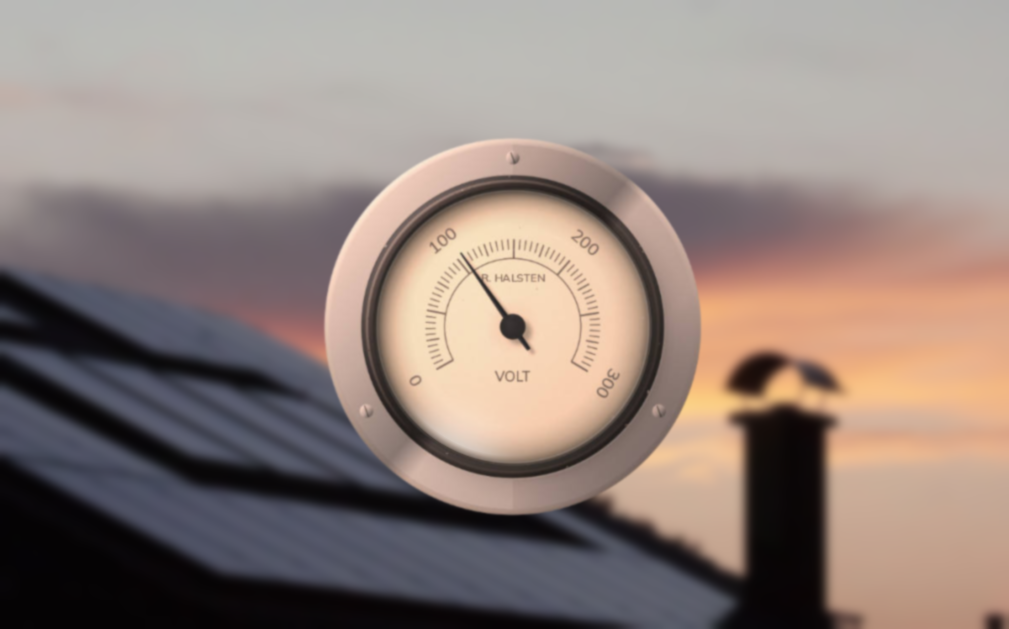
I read value=105 unit=V
